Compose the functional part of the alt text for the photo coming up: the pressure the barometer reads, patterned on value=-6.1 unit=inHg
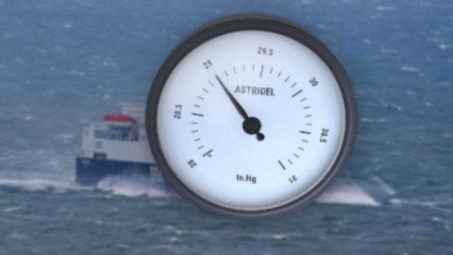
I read value=29 unit=inHg
